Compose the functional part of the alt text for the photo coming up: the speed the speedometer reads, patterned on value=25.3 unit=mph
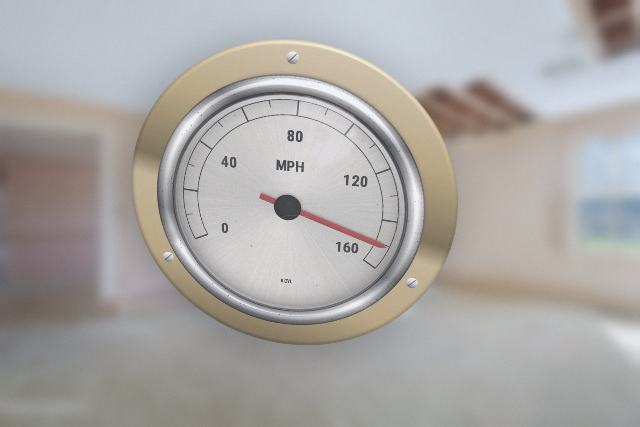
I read value=150 unit=mph
